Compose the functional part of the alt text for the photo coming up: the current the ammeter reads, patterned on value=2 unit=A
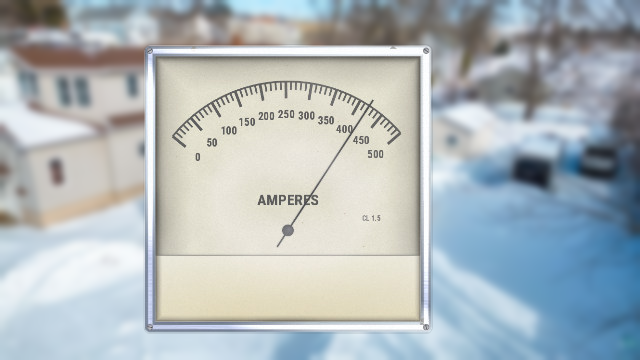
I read value=420 unit=A
